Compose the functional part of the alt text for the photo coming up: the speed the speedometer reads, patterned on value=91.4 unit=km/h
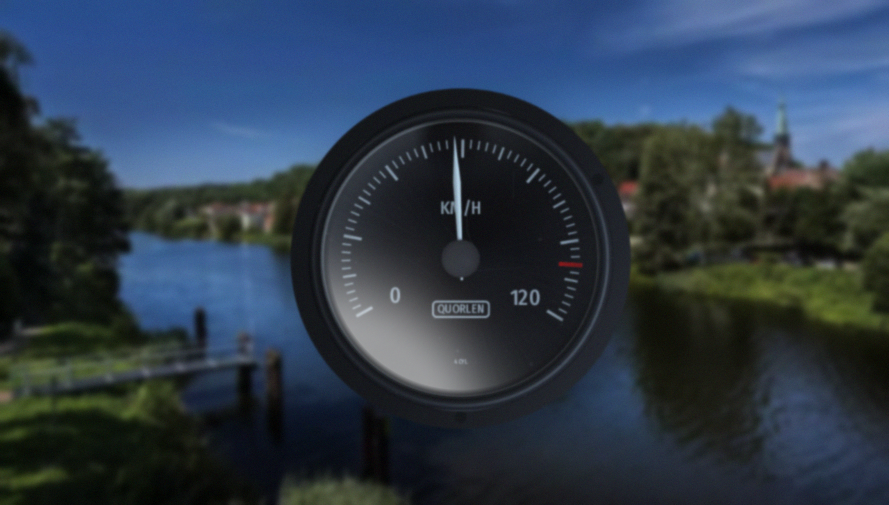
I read value=58 unit=km/h
